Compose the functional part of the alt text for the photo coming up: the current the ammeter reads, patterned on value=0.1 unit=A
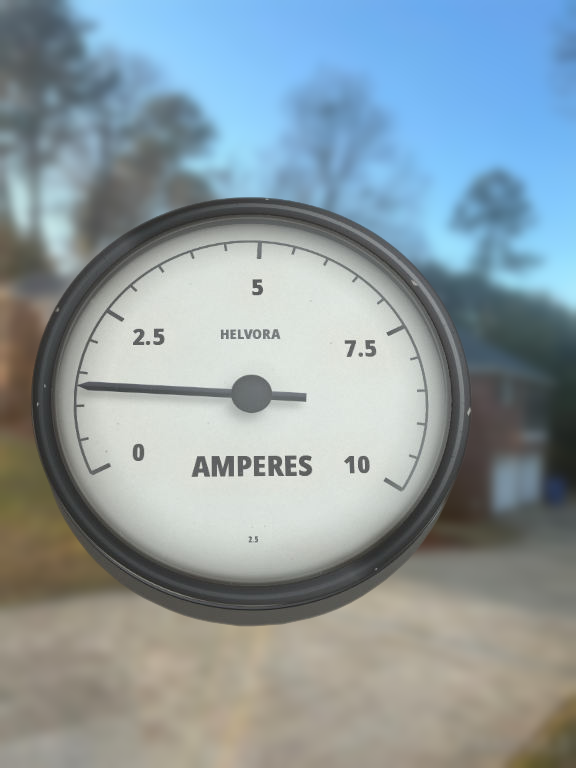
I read value=1.25 unit=A
